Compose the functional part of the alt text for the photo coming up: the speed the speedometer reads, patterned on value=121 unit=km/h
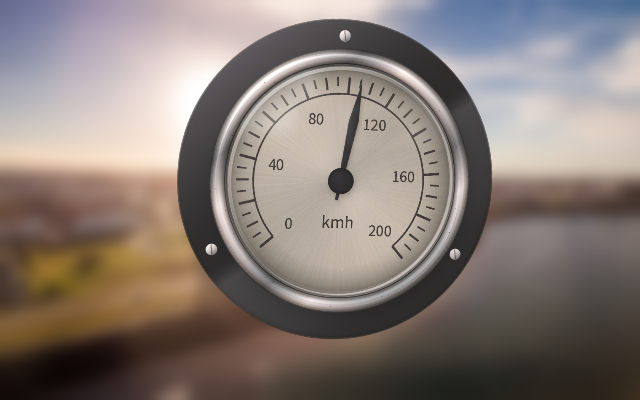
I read value=105 unit=km/h
